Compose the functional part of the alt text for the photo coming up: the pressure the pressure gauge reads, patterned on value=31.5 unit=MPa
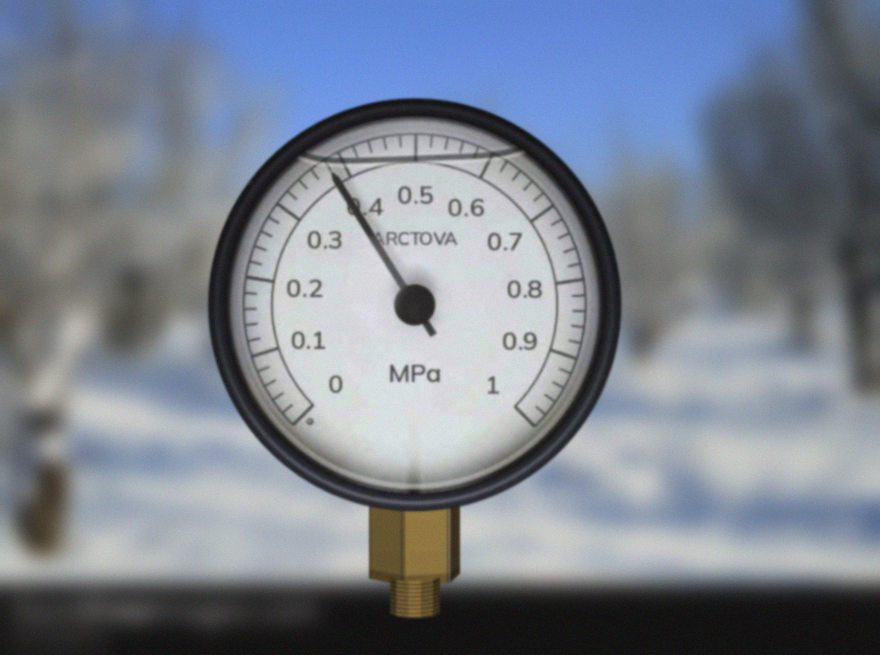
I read value=0.38 unit=MPa
